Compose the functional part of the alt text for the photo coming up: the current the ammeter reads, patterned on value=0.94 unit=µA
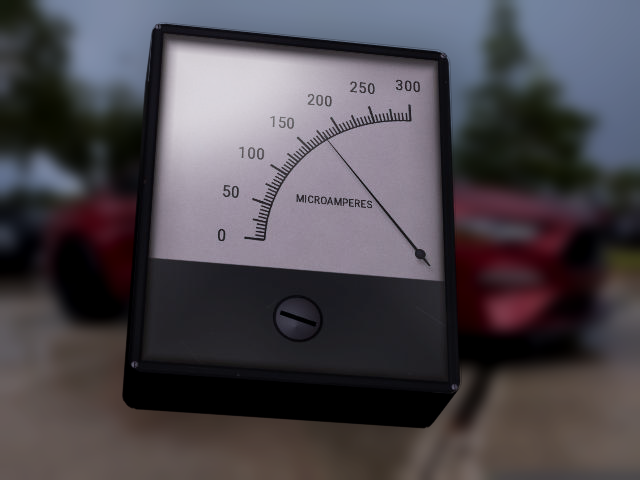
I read value=175 unit=µA
